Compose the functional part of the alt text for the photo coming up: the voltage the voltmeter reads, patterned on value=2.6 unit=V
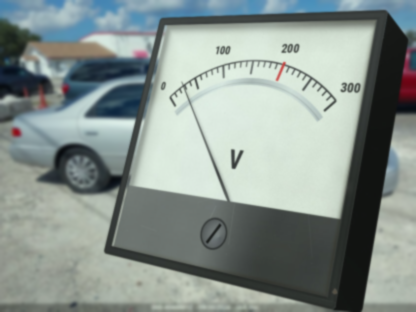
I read value=30 unit=V
